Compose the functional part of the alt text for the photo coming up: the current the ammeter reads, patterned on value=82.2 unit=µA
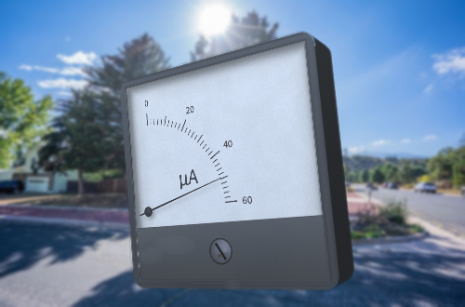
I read value=50 unit=µA
